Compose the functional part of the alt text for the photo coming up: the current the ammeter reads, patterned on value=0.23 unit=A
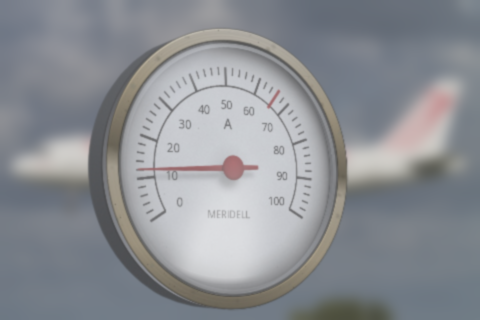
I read value=12 unit=A
